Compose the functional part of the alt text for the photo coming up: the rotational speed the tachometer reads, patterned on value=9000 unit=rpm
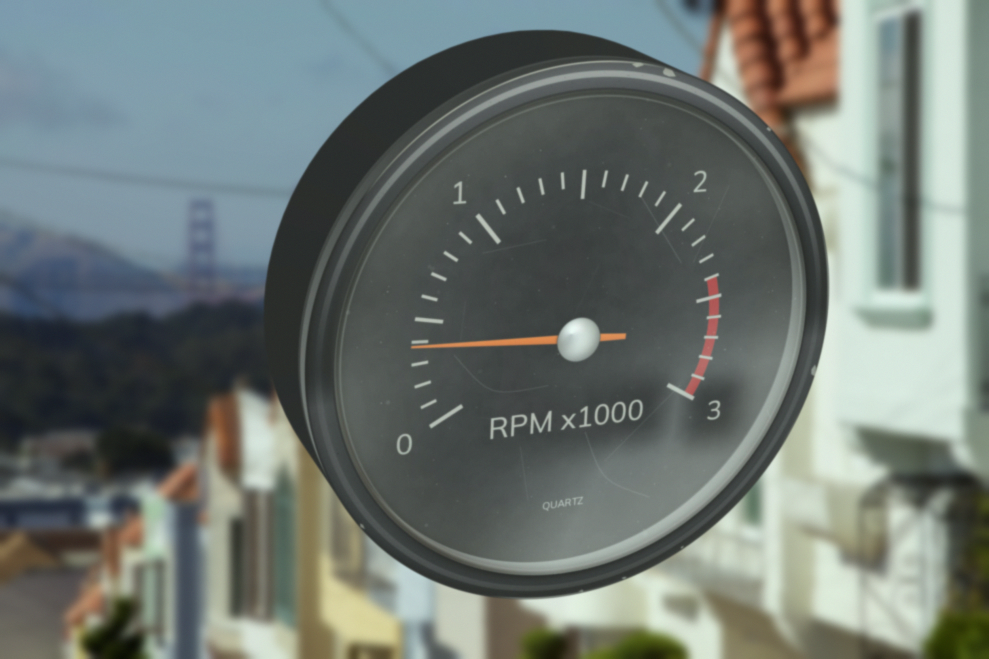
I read value=400 unit=rpm
